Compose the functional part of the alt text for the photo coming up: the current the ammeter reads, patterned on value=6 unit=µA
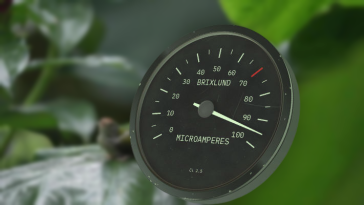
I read value=95 unit=µA
